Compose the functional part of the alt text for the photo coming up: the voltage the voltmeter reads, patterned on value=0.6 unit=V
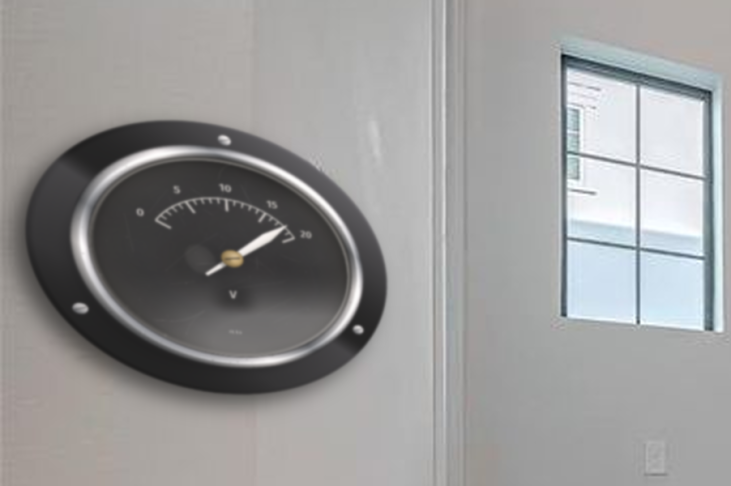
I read value=18 unit=V
